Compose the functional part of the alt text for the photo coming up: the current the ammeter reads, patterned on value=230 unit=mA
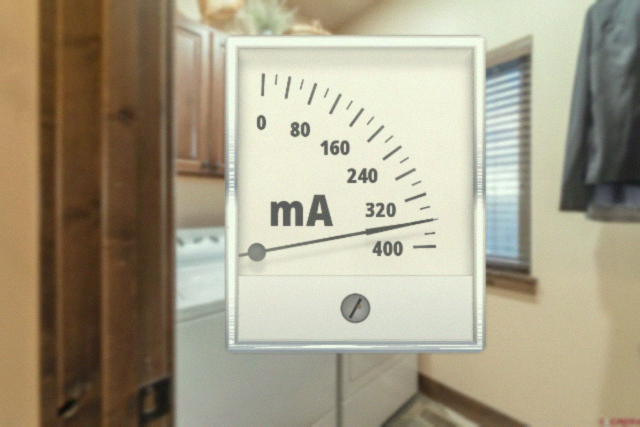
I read value=360 unit=mA
